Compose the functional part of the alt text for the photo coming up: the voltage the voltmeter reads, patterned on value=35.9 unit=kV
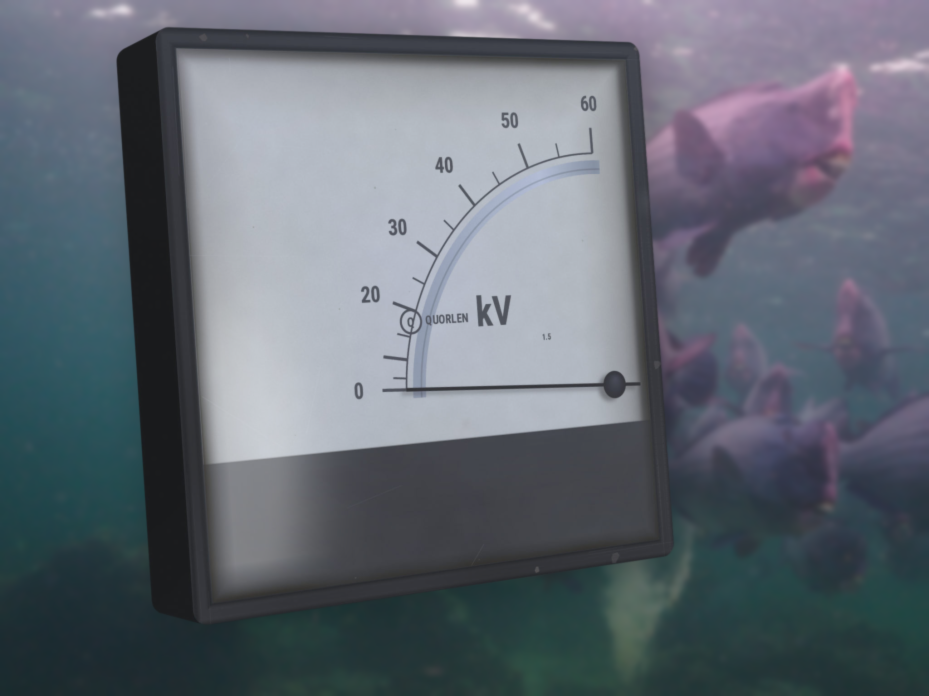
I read value=0 unit=kV
